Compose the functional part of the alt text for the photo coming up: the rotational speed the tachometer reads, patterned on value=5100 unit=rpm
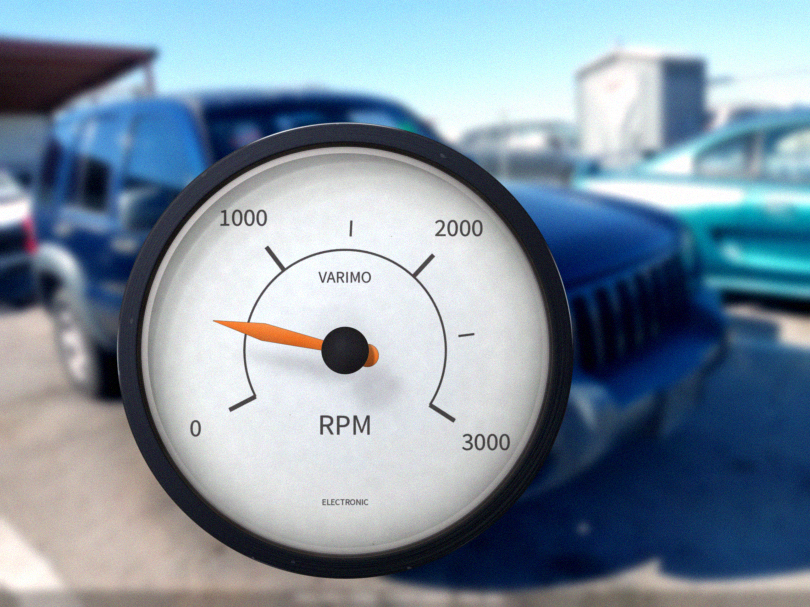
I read value=500 unit=rpm
